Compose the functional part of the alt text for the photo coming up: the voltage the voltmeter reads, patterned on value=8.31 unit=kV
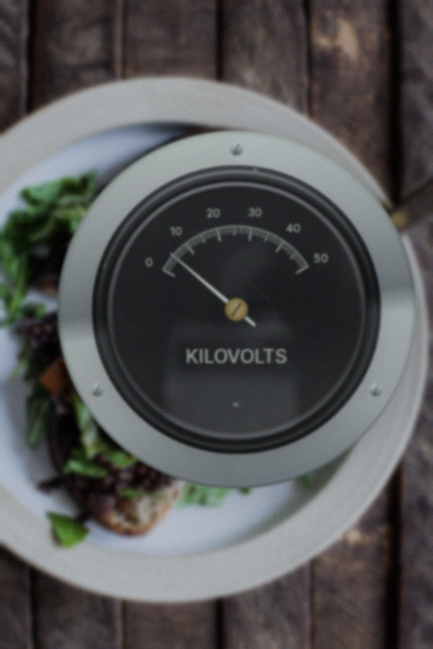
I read value=5 unit=kV
